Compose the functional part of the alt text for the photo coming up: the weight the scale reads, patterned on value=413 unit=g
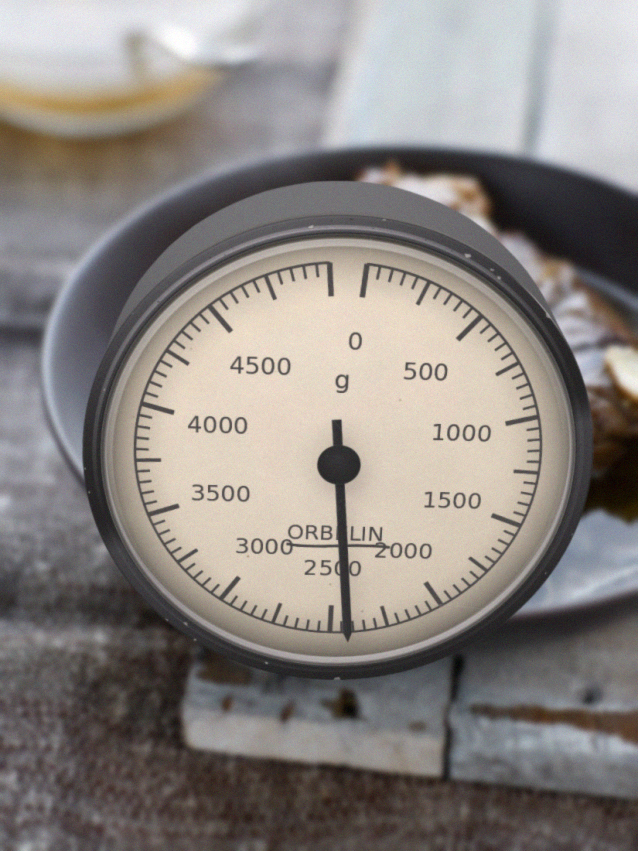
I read value=2425 unit=g
